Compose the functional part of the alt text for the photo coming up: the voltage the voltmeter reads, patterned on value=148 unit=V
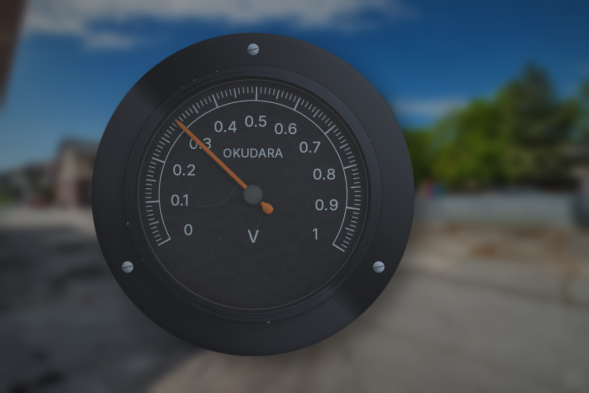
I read value=0.3 unit=V
